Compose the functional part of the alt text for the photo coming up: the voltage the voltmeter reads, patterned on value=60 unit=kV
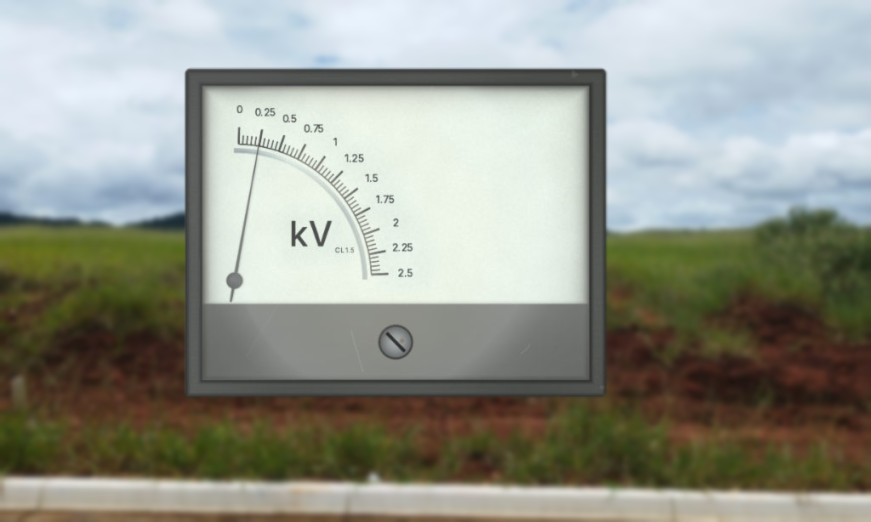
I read value=0.25 unit=kV
